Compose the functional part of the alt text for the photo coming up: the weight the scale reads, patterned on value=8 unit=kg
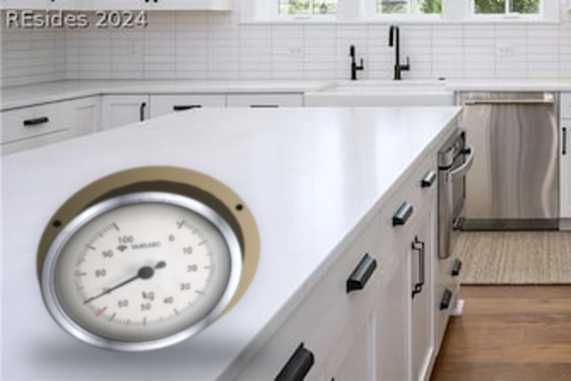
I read value=70 unit=kg
